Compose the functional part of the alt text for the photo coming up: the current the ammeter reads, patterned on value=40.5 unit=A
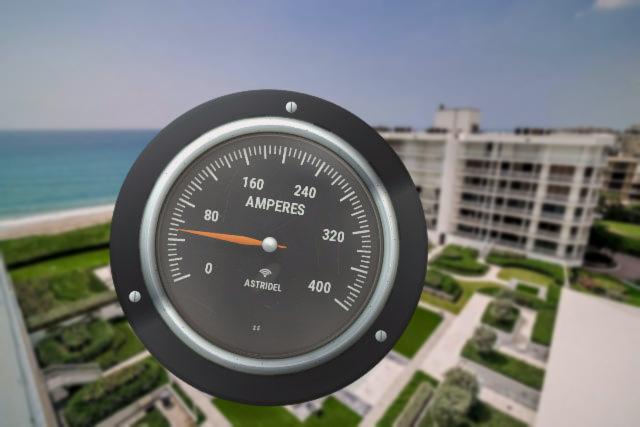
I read value=50 unit=A
